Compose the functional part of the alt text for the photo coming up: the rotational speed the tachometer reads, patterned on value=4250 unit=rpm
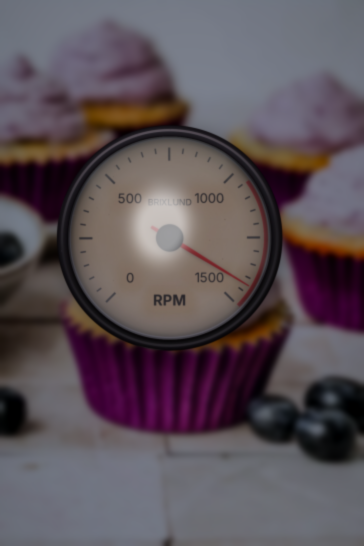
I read value=1425 unit=rpm
